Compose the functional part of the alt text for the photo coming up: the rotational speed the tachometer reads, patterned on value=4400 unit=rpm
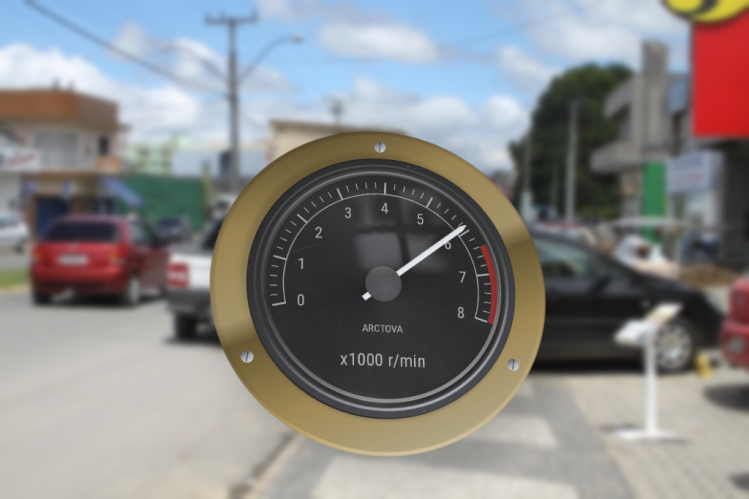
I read value=5900 unit=rpm
